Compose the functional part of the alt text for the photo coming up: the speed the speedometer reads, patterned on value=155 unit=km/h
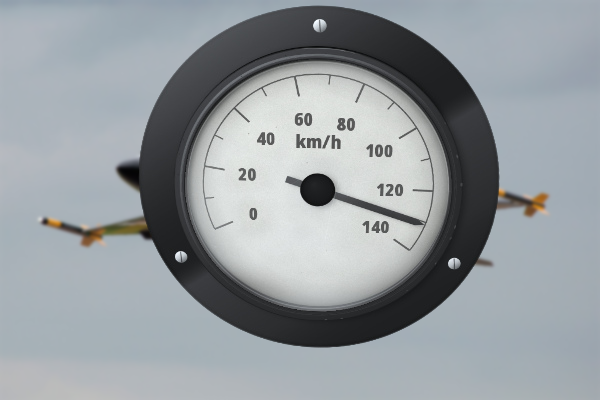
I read value=130 unit=km/h
